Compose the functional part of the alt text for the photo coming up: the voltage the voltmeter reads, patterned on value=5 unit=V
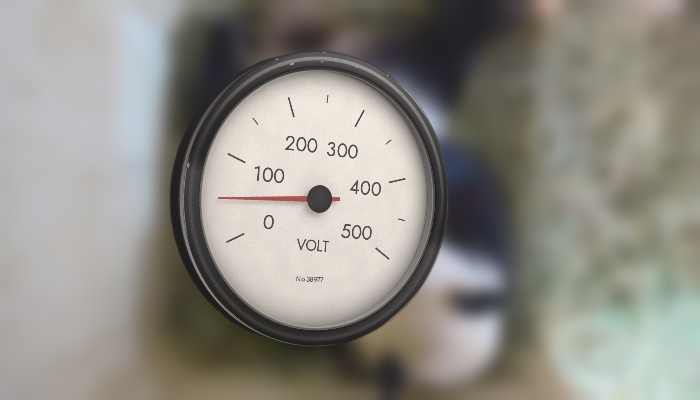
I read value=50 unit=V
